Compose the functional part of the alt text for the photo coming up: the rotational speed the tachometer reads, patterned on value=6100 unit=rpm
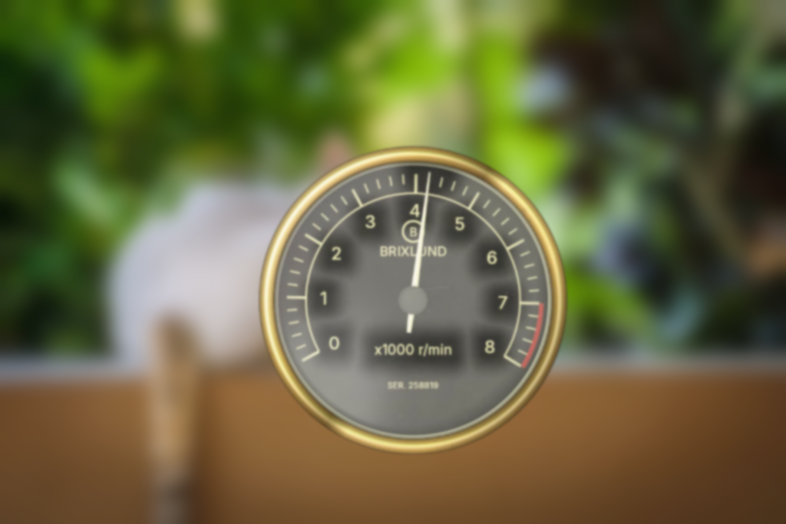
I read value=4200 unit=rpm
